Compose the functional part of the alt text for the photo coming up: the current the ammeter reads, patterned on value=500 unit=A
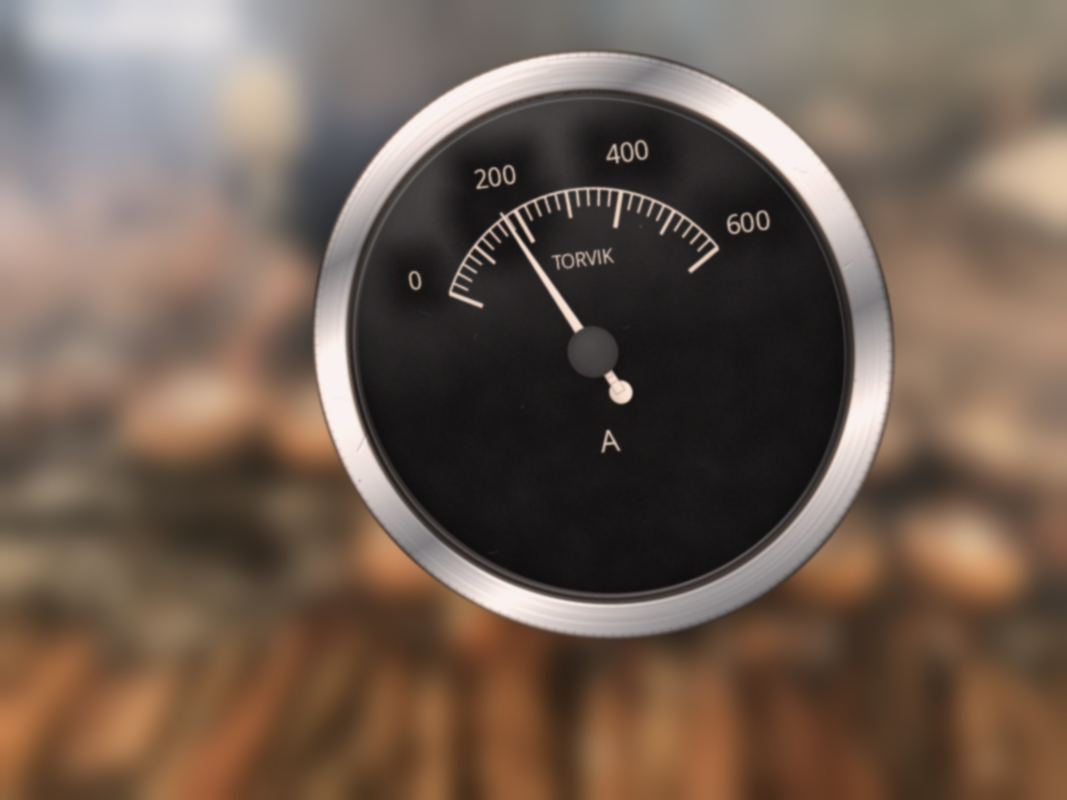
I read value=180 unit=A
